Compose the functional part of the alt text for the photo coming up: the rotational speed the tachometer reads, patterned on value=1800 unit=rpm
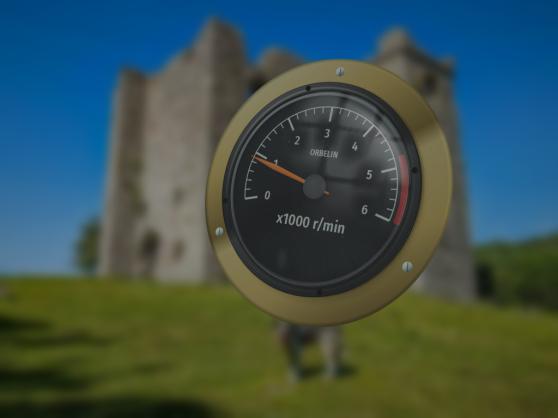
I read value=900 unit=rpm
